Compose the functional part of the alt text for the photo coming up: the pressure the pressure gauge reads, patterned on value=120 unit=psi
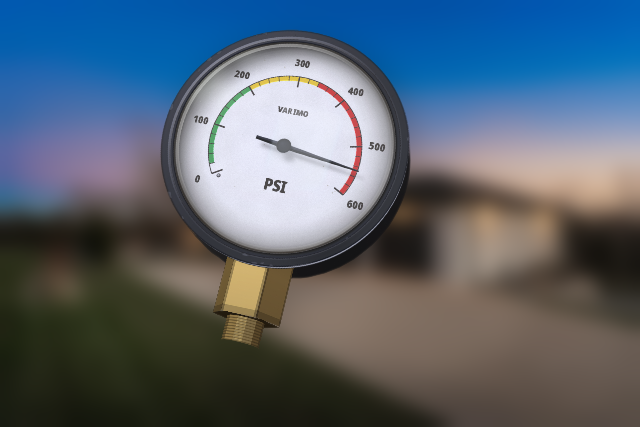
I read value=550 unit=psi
